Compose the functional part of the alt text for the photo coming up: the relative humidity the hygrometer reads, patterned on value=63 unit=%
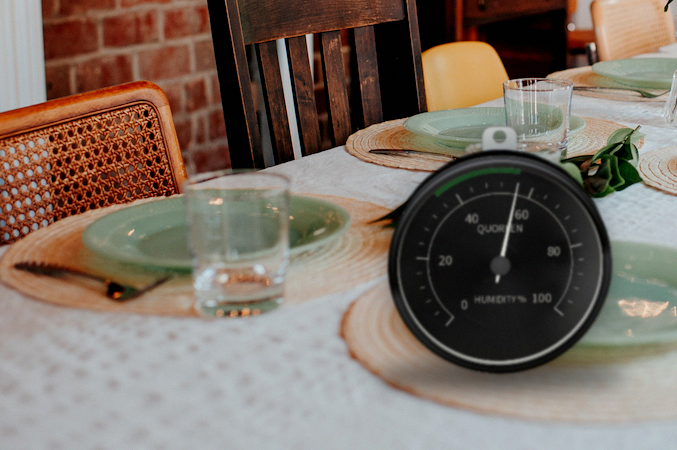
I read value=56 unit=%
